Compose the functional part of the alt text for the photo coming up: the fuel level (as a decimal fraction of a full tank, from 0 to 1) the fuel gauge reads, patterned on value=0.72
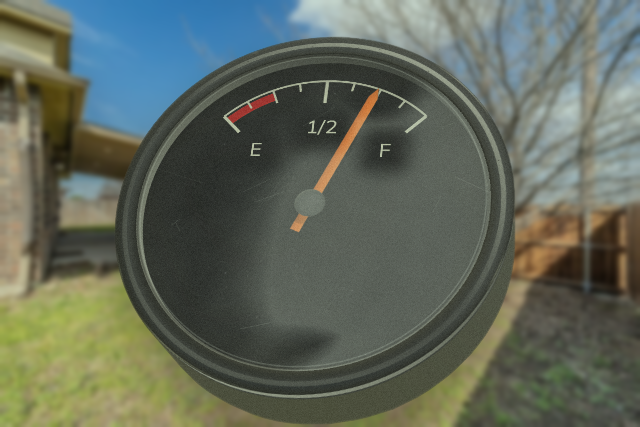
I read value=0.75
